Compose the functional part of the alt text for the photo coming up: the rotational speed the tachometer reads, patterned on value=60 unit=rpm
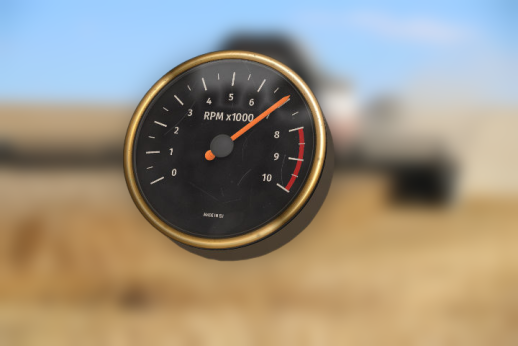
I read value=7000 unit=rpm
